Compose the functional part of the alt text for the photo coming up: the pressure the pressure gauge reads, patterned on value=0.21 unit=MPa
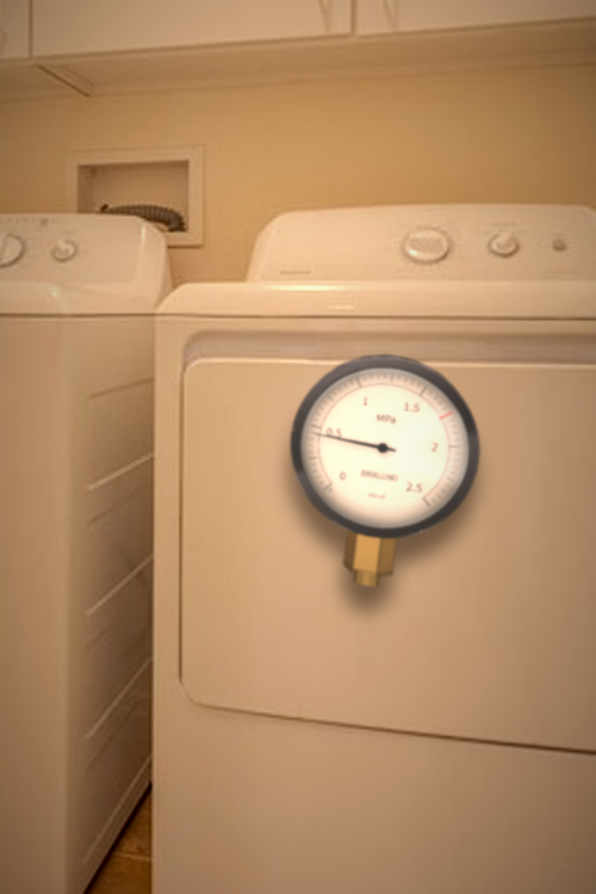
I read value=0.45 unit=MPa
